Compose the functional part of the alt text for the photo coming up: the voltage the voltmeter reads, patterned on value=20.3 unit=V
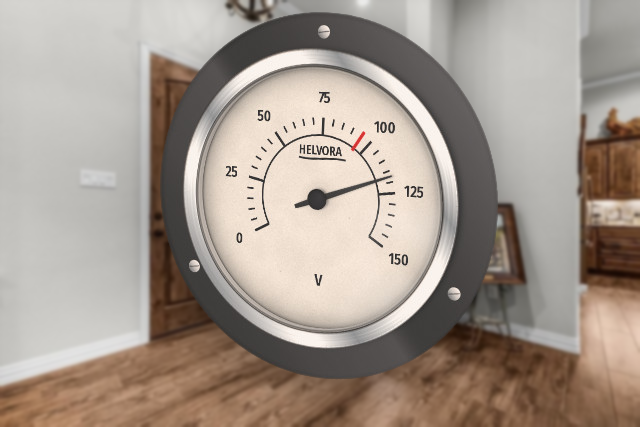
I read value=117.5 unit=V
